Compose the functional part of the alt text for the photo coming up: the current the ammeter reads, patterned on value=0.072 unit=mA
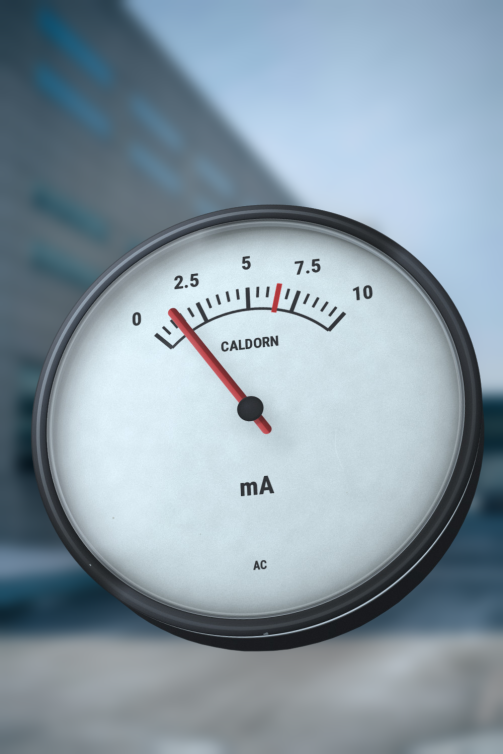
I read value=1.25 unit=mA
